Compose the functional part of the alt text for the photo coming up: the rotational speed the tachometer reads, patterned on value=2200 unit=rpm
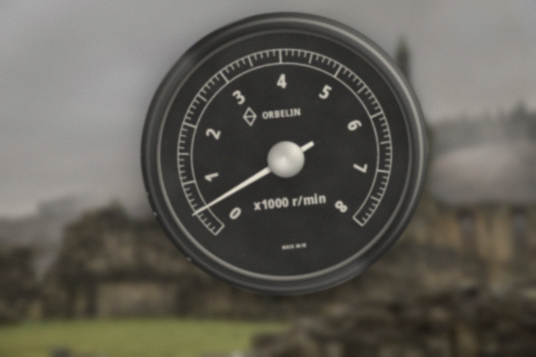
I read value=500 unit=rpm
